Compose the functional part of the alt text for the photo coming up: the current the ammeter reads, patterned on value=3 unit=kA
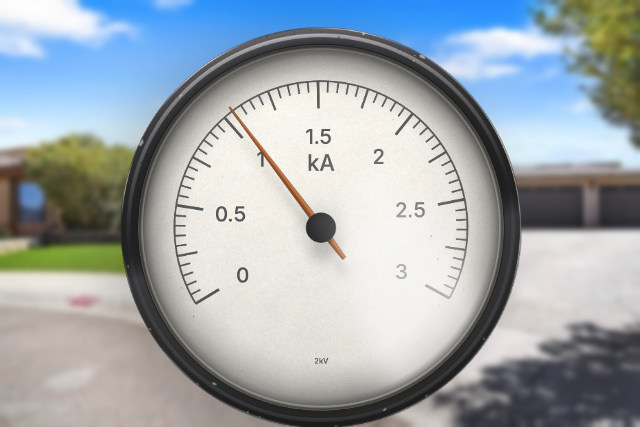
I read value=1.05 unit=kA
